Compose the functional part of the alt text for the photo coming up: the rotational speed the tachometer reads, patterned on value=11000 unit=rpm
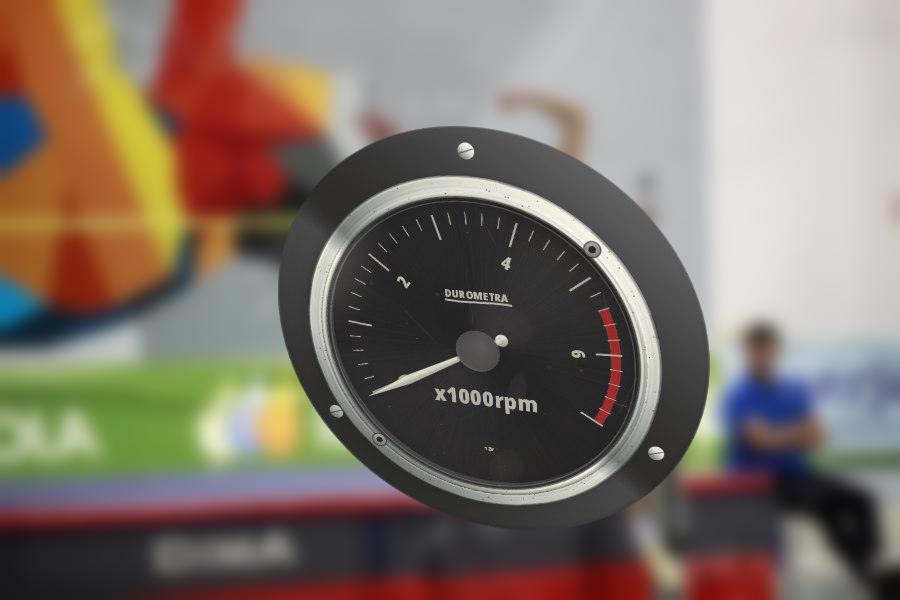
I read value=0 unit=rpm
